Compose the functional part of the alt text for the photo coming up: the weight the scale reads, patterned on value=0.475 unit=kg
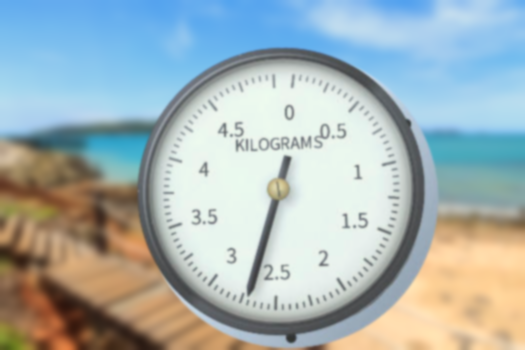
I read value=2.7 unit=kg
